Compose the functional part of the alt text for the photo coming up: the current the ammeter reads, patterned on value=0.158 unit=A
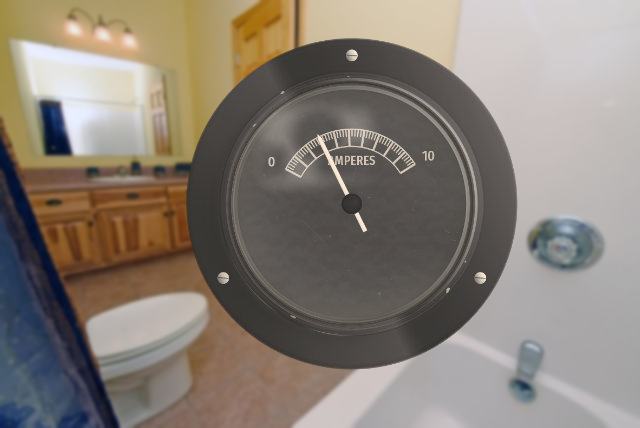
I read value=3 unit=A
